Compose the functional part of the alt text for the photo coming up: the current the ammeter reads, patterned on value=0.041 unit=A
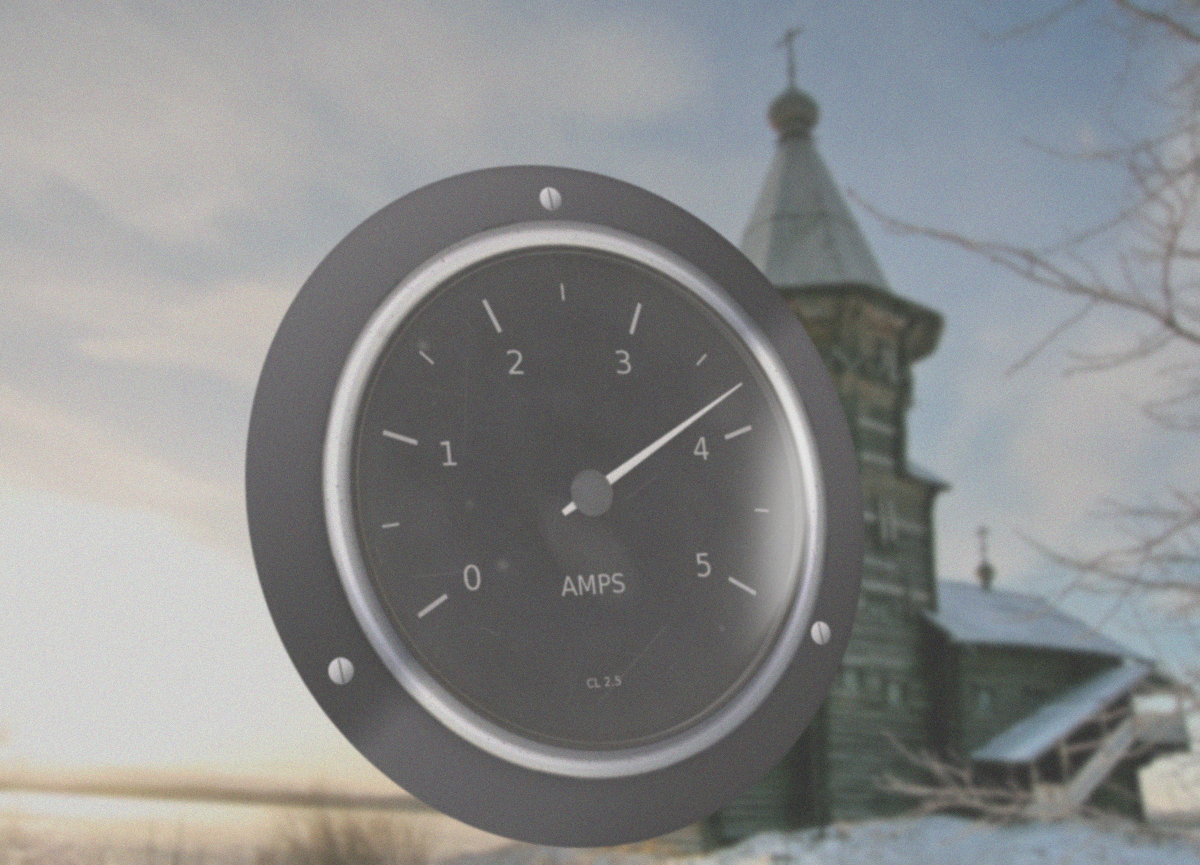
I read value=3.75 unit=A
